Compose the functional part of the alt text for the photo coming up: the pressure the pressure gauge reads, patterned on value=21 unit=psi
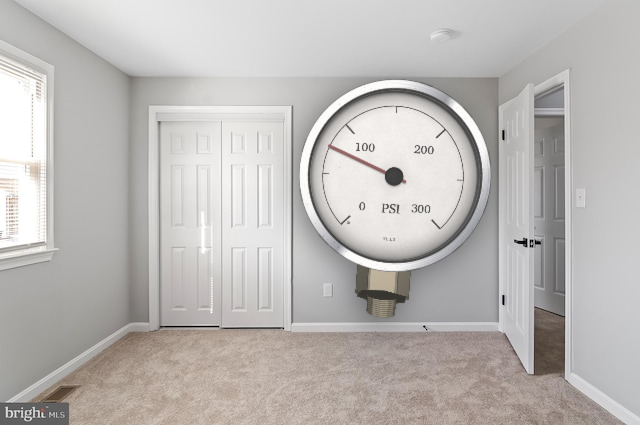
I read value=75 unit=psi
